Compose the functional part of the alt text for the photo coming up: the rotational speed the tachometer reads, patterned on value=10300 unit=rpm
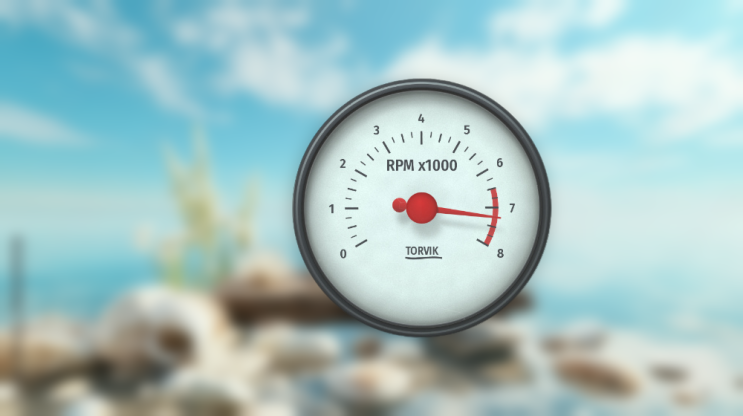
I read value=7250 unit=rpm
